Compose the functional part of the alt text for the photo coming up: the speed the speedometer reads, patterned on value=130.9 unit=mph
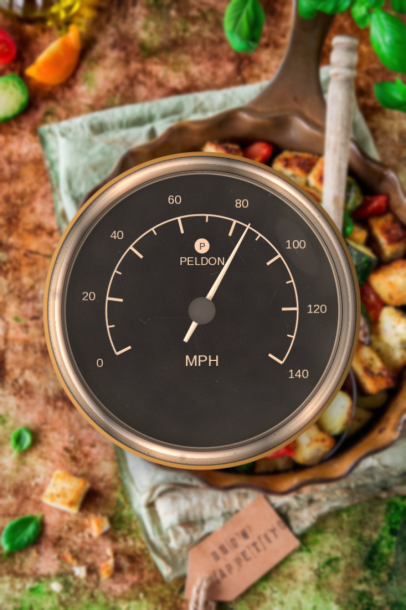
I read value=85 unit=mph
